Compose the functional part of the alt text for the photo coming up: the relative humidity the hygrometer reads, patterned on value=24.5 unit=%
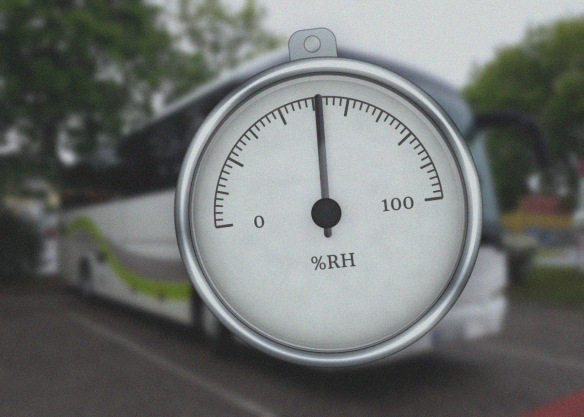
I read value=52 unit=%
